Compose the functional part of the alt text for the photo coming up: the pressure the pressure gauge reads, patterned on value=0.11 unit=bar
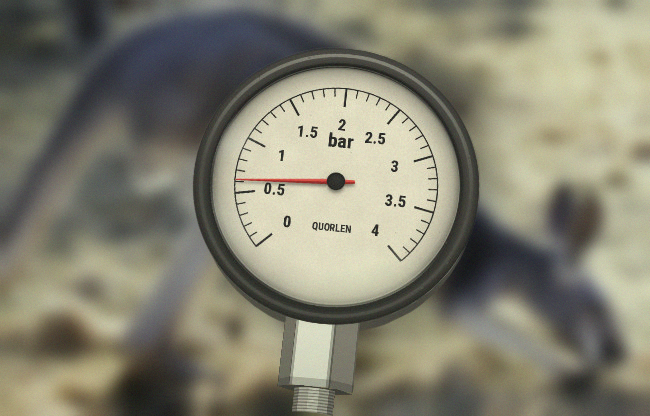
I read value=0.6 unit=bar
